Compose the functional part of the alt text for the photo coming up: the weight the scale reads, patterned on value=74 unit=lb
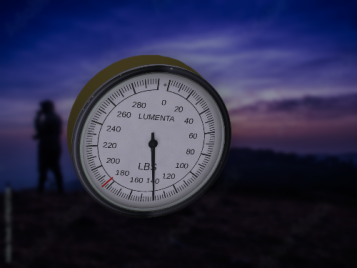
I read value=140 unit=lb
